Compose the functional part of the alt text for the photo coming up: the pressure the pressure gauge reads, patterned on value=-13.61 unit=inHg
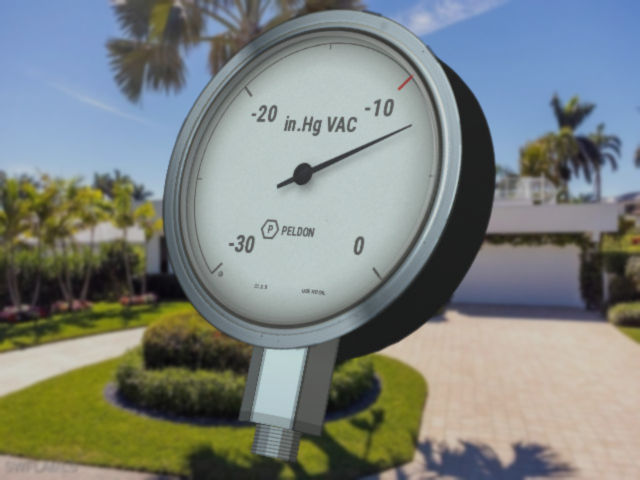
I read value=-7.5 unit=inHg
